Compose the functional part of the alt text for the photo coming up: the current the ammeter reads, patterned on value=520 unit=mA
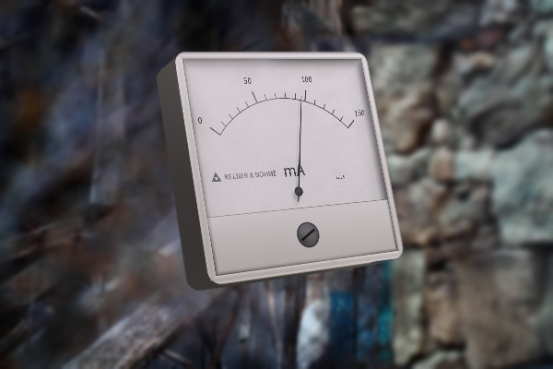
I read value=95 unit=mA
